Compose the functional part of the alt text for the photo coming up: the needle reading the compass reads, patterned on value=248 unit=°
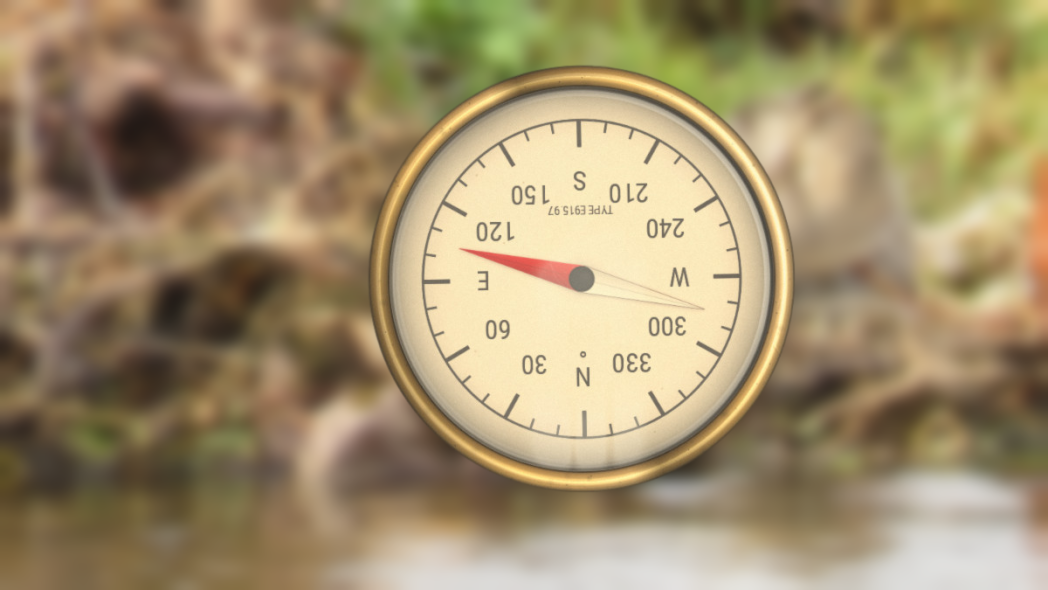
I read value=105 unit=°
